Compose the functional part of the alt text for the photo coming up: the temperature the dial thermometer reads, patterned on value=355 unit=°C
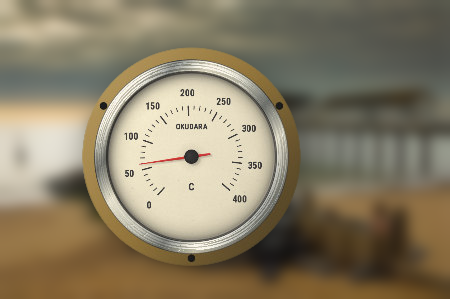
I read value=60 unit=°C
